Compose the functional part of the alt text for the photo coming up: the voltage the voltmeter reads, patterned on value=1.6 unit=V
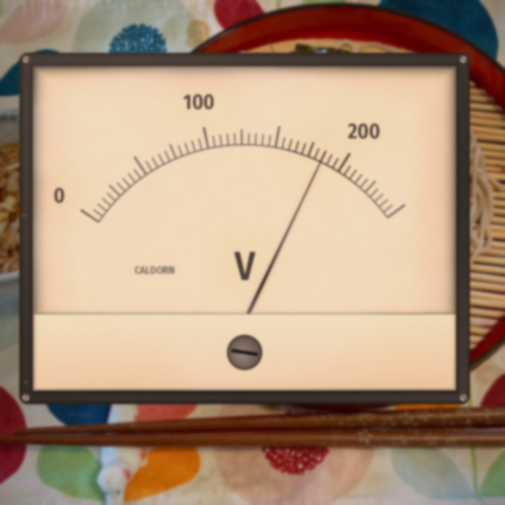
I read value=185 unit=V
